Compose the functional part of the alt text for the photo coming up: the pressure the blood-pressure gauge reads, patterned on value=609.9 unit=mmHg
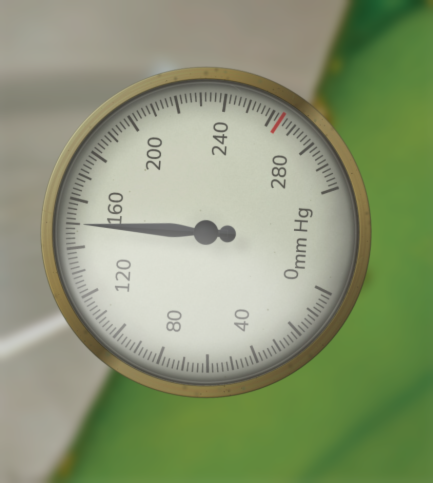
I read value=150 unit=mmHg
